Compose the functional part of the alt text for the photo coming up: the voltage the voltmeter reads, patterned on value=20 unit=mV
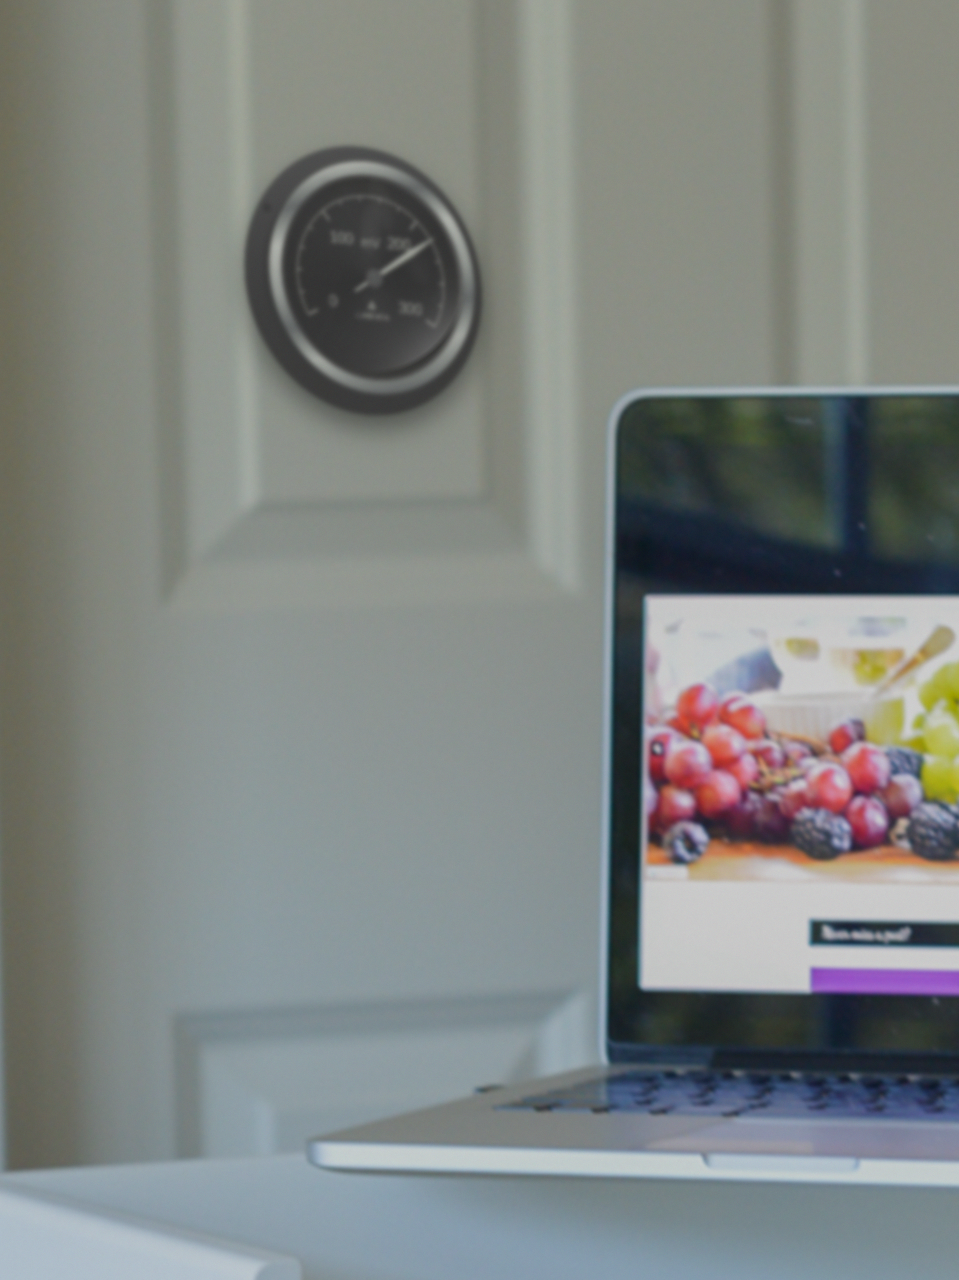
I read value=220 unit=mV
